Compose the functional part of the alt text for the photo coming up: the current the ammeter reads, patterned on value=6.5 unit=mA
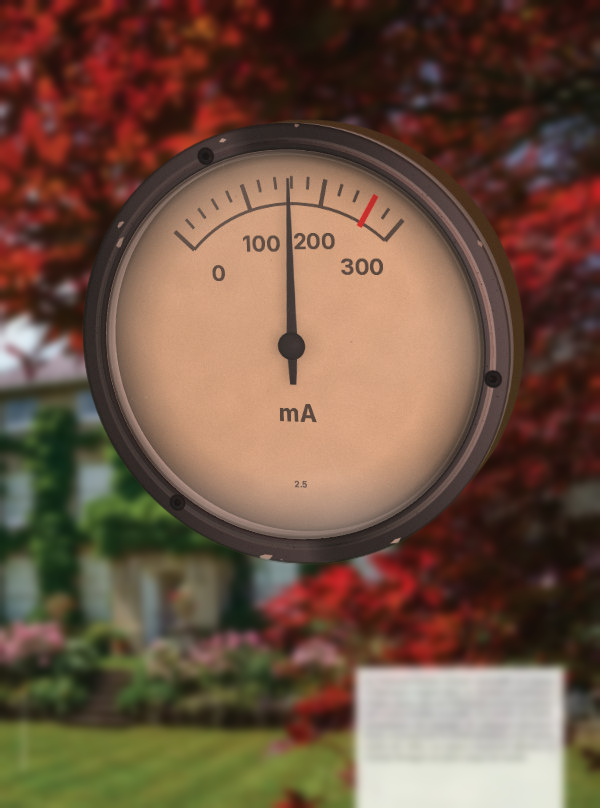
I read value=160 unit=mA
